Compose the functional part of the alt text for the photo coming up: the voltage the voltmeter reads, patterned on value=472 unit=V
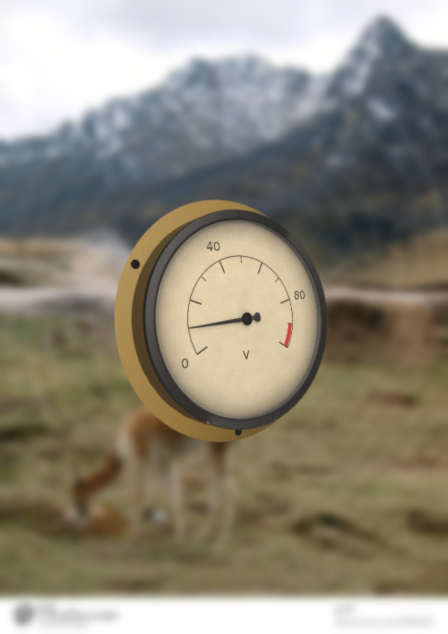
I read value=10 unit=V
